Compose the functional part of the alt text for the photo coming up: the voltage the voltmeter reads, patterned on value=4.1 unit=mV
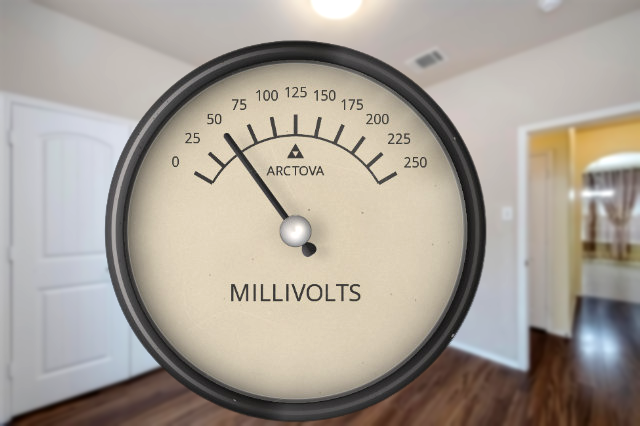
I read value=50 unit=mV
